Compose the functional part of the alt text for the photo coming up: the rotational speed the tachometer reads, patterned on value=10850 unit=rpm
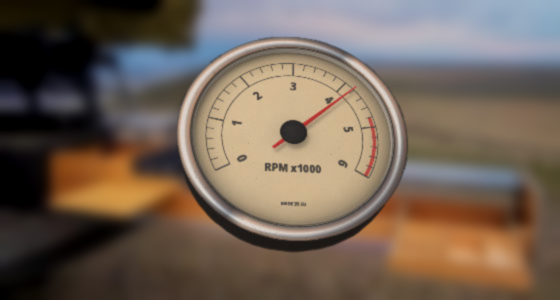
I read value=4200 unit=rpm
